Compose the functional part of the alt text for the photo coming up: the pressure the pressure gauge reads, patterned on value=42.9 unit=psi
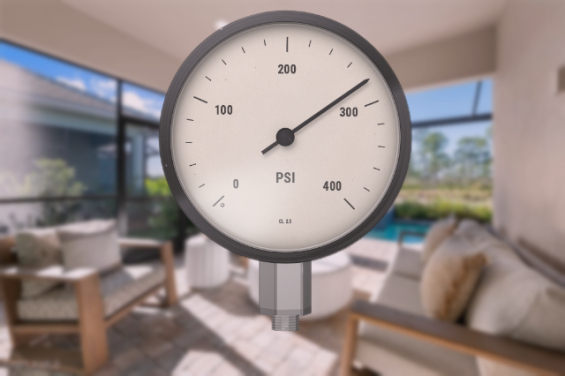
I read value=280 unit=psi
